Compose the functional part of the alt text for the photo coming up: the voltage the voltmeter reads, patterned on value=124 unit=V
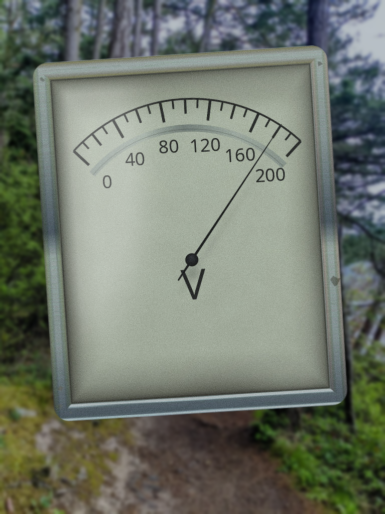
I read value=180 unit=V
